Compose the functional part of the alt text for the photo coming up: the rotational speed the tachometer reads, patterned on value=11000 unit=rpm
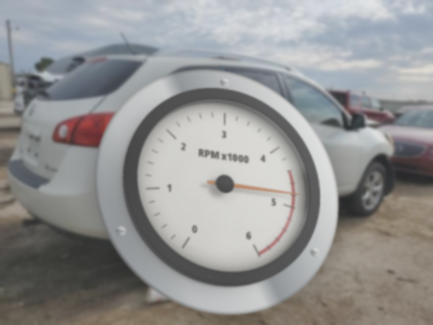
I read value=4800 unit=rpm
